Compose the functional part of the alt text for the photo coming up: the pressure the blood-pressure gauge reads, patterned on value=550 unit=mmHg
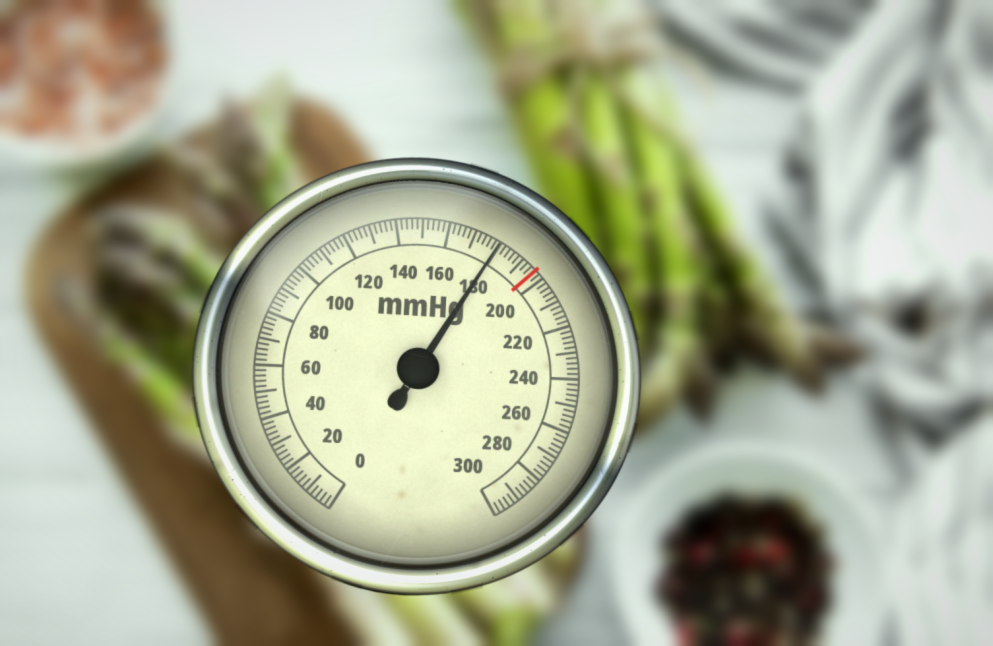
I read value=180 unit=mmHg
